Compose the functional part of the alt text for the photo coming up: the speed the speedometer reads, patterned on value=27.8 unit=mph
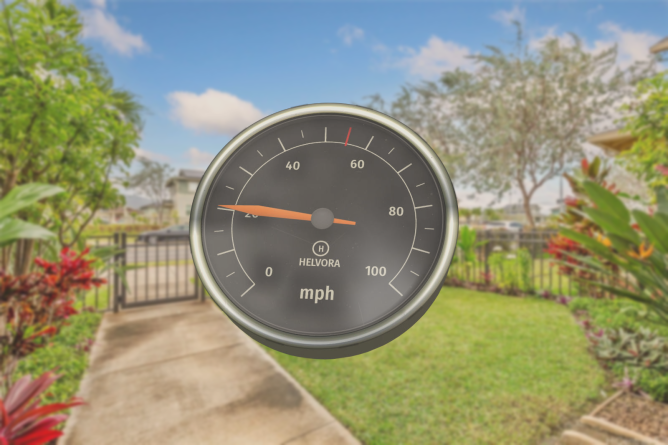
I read value=20 unit=mph
